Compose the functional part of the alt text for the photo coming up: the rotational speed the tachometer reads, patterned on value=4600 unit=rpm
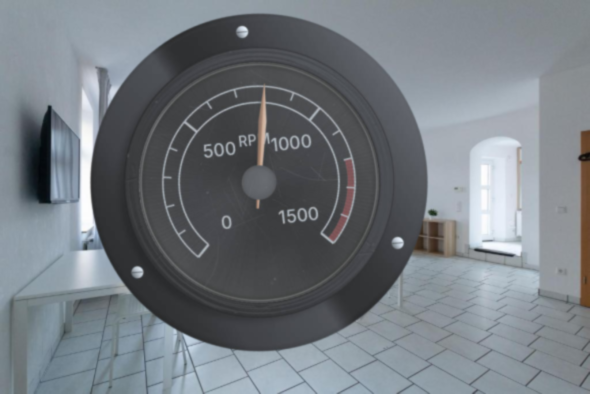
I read value=800 unit=rpm
